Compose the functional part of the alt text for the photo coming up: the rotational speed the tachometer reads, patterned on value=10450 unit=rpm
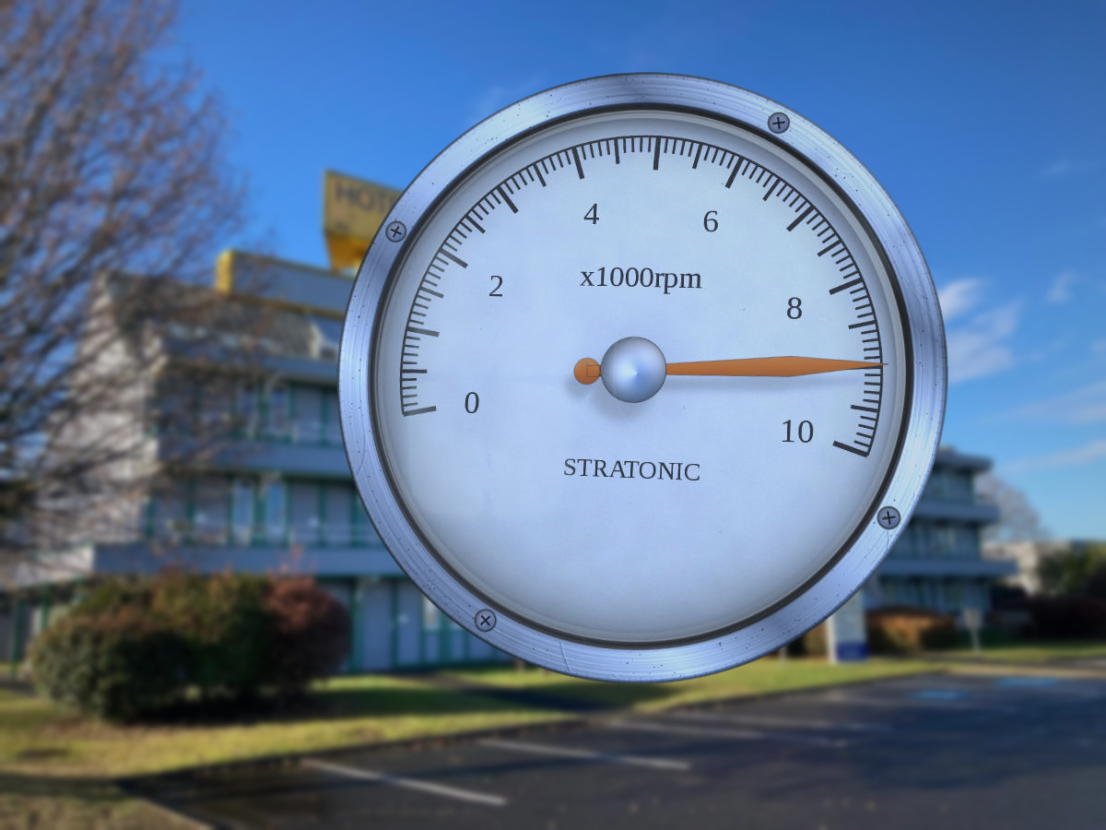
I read value=9000 unit=rpm
